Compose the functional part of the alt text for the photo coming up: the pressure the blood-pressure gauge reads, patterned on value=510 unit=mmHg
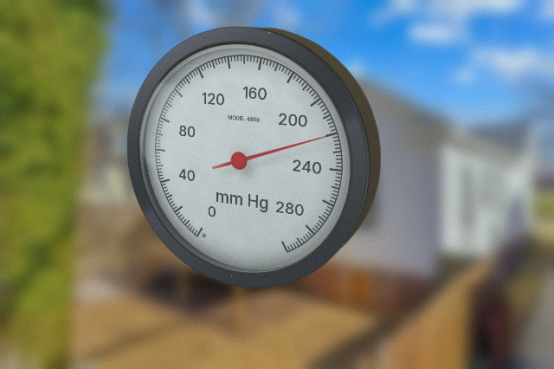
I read value=220 unit=mmHg
